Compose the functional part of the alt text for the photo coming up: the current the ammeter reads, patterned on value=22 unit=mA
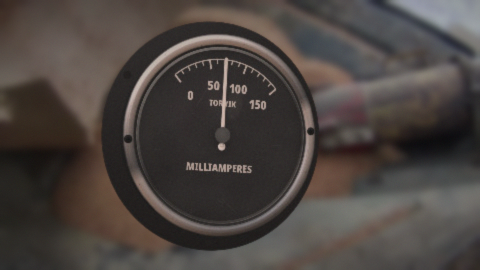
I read value=70 unit=mA
